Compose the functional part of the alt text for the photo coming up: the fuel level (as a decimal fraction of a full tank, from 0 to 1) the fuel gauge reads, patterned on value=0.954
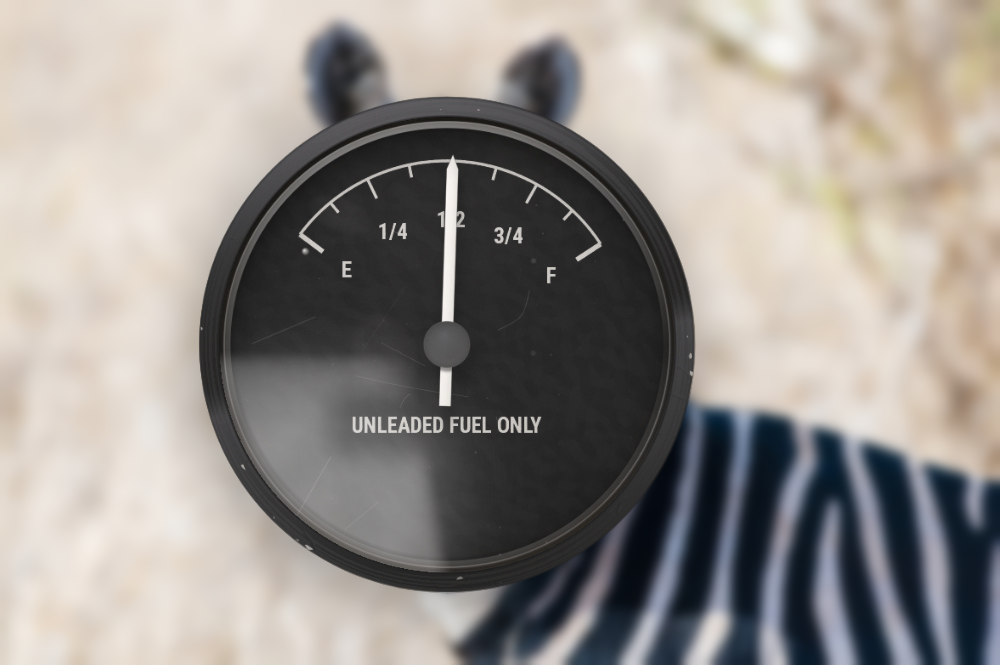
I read value=0.5
